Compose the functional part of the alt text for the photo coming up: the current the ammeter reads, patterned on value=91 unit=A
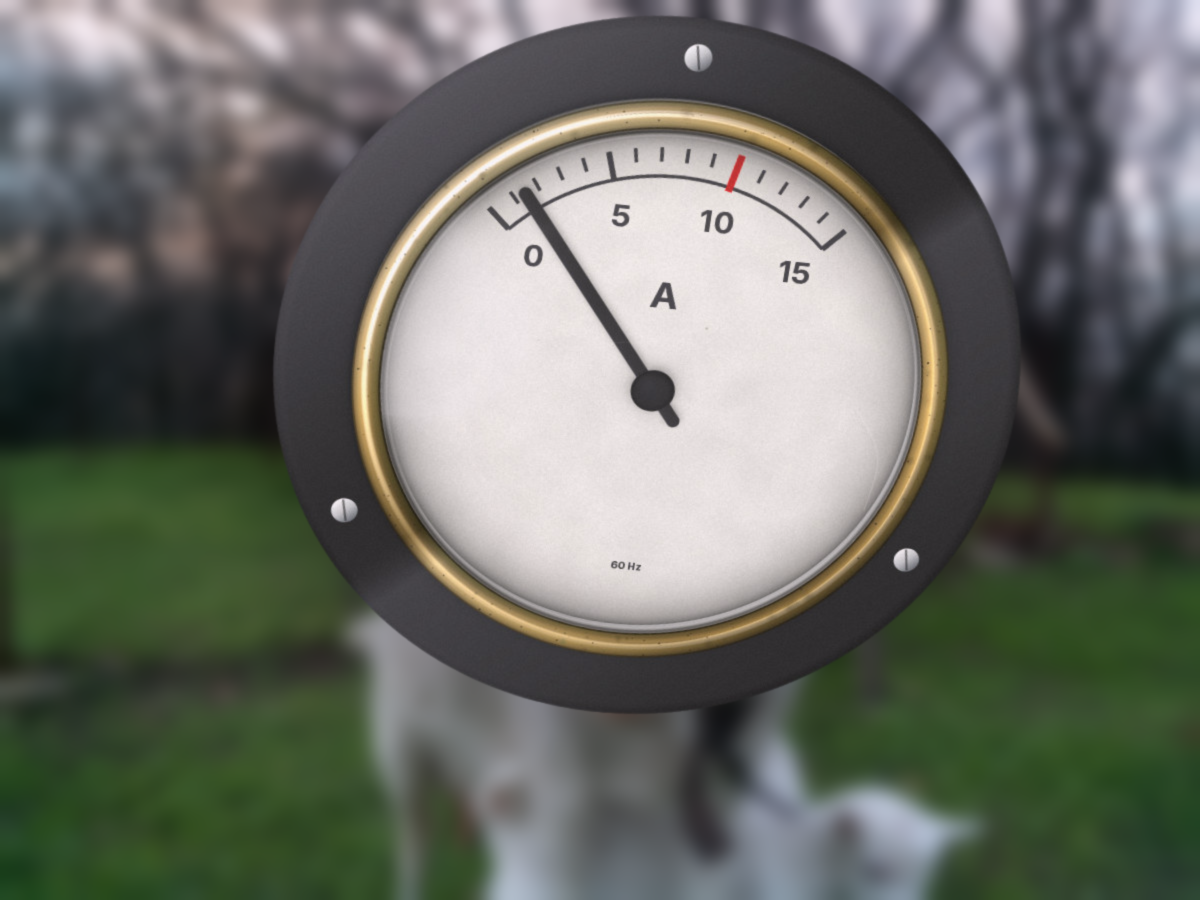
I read value=1.5 unit=A
